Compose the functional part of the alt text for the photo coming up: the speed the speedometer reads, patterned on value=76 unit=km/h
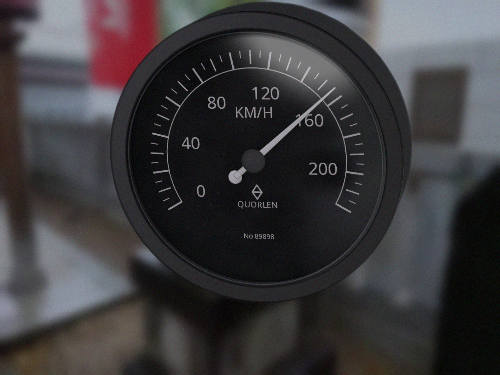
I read value=155 unit=km/h
